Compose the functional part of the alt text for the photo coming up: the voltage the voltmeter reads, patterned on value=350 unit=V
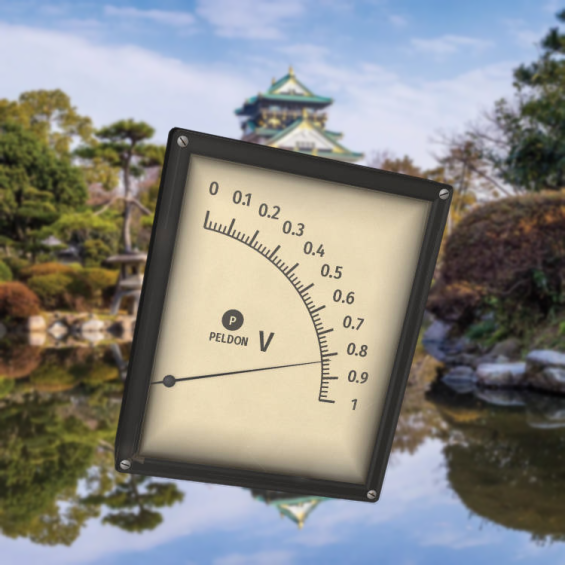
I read value=0.82 unit=V
